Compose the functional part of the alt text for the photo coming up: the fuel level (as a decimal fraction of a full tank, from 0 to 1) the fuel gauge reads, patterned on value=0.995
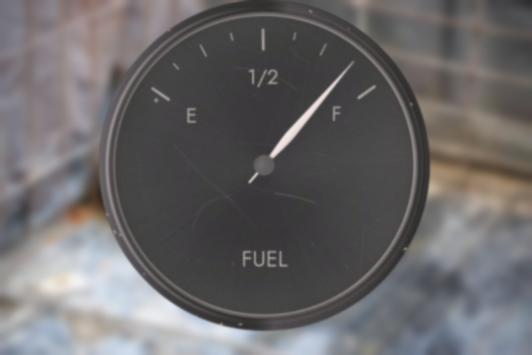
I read value=0.875
